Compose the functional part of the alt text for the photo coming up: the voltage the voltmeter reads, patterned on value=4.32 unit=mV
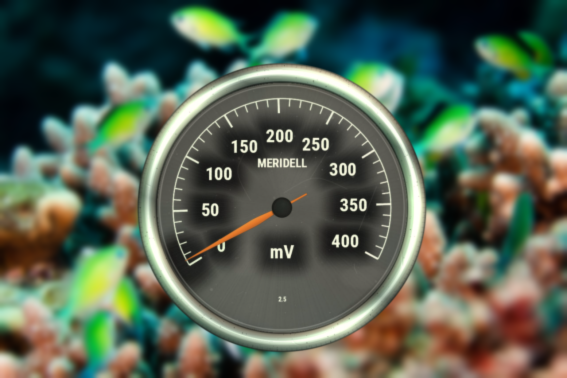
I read value=5 unit=mV
